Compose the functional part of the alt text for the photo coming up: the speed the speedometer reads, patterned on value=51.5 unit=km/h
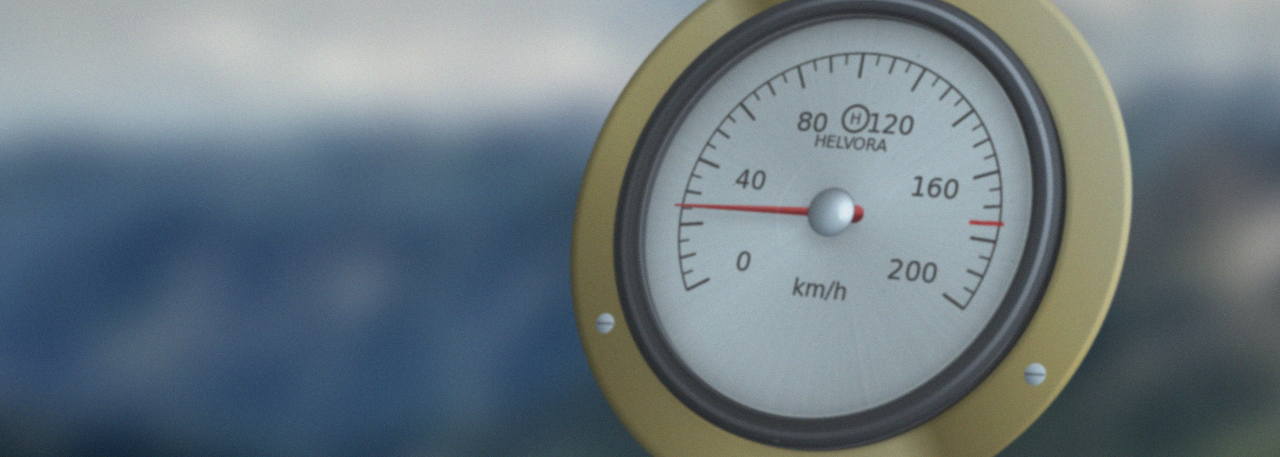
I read value=25 unit=km/h
